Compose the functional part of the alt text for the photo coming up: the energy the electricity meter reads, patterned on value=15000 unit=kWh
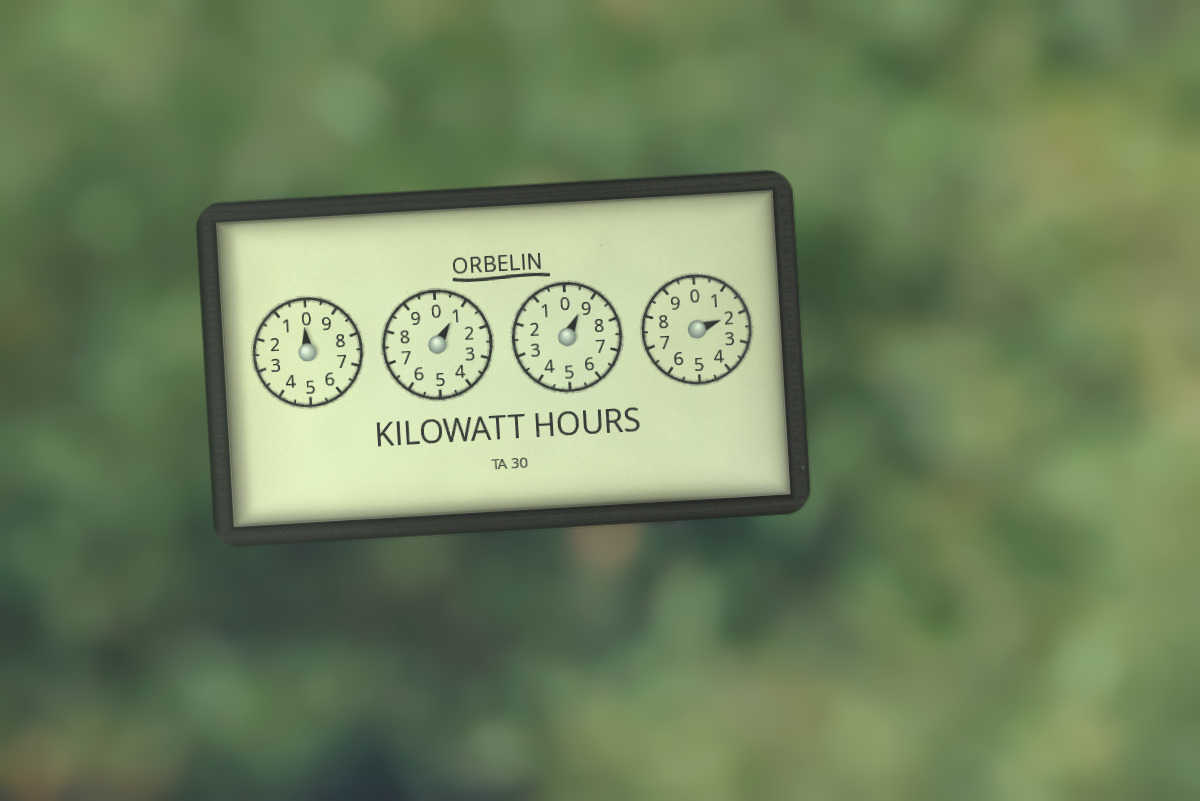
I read value=92 unit=kWh
